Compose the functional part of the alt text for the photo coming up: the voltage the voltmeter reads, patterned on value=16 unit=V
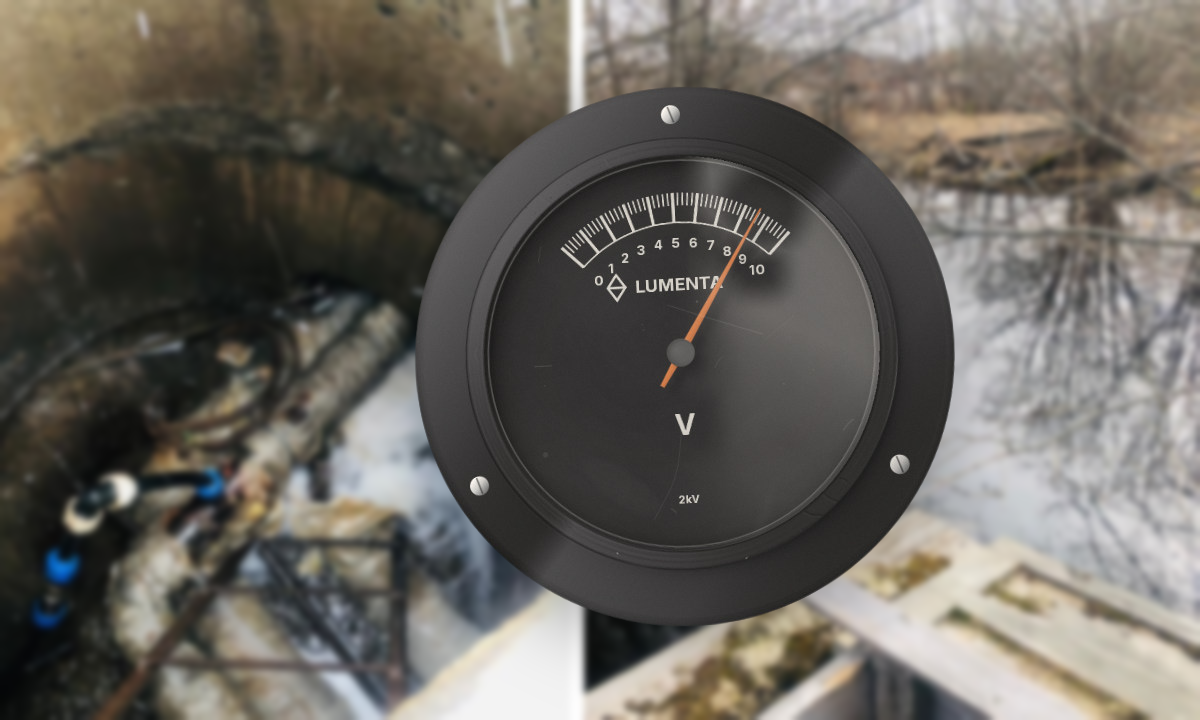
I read value=8.6 unit=V
